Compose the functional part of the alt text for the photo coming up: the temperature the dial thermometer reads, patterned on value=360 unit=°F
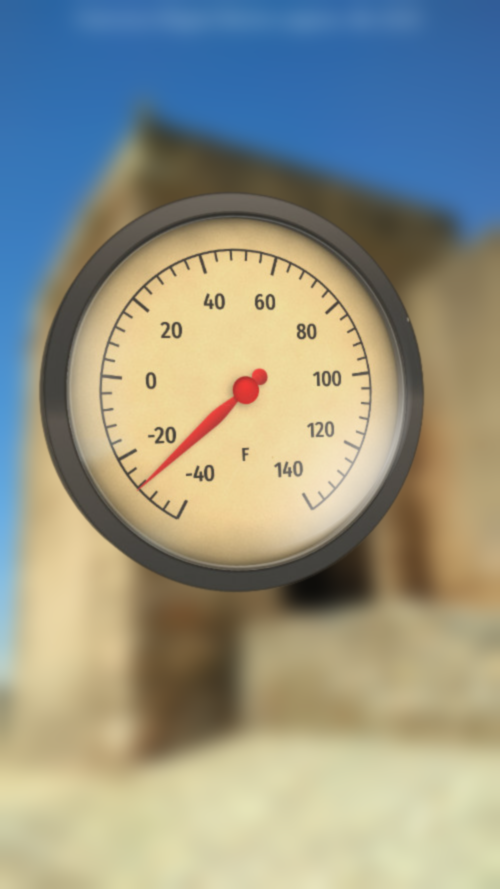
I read value=-28 unit=°F
